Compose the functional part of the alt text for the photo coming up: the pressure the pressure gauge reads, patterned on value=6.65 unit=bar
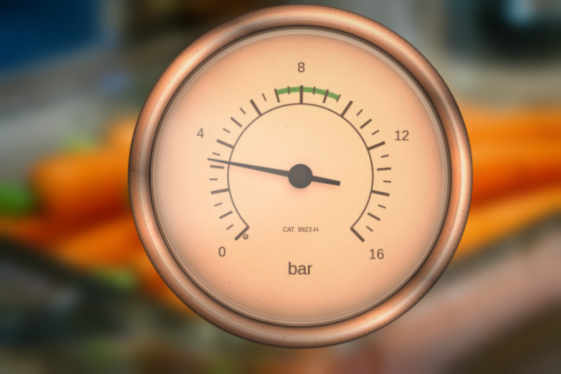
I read value=3.25 unit=bar
